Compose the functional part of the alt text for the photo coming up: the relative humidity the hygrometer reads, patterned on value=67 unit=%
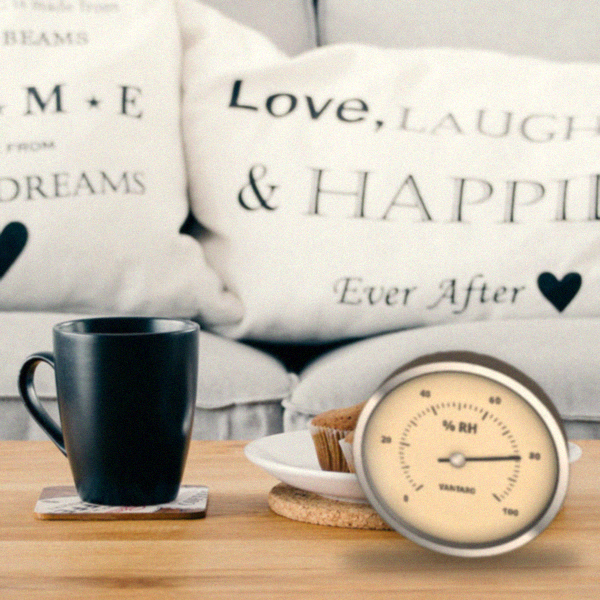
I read value=80 unit=%
